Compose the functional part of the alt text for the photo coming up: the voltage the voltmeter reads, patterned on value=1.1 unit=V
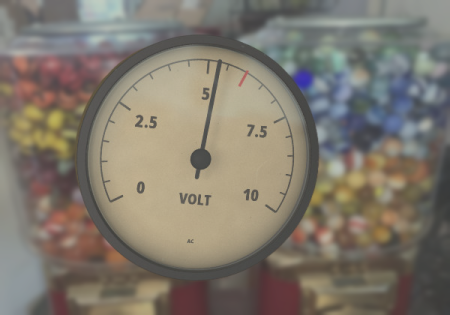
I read value=5.25 unit=V
